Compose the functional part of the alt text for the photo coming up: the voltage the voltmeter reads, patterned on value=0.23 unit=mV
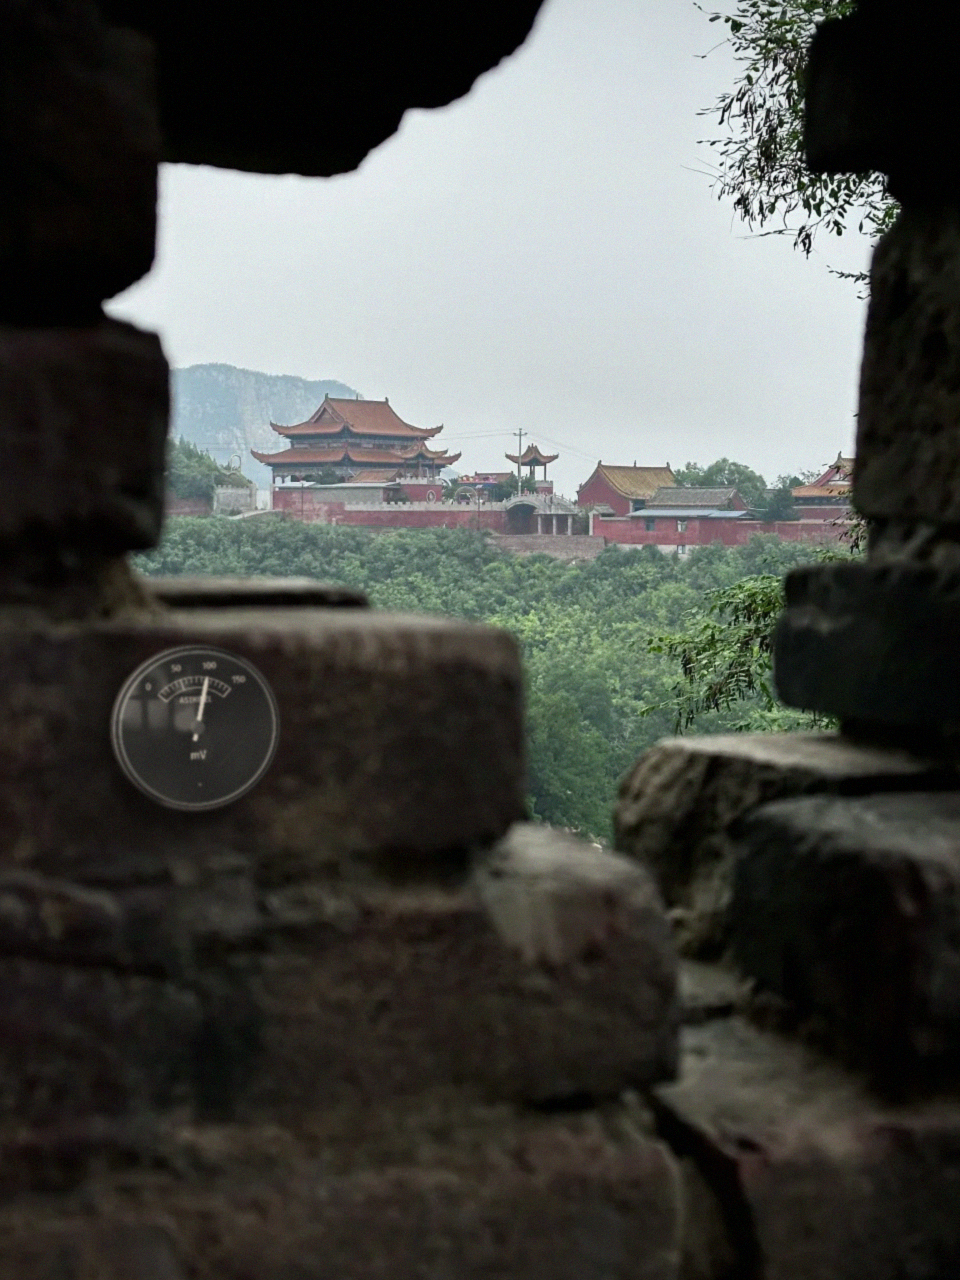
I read value=100 unit=mV
